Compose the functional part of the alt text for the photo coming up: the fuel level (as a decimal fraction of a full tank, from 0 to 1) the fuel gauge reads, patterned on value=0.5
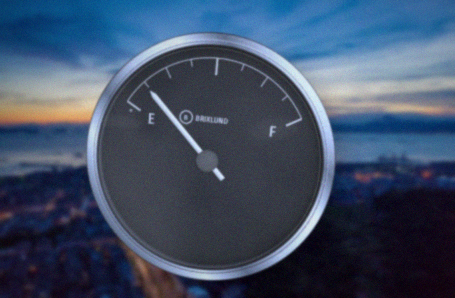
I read value=0.125
